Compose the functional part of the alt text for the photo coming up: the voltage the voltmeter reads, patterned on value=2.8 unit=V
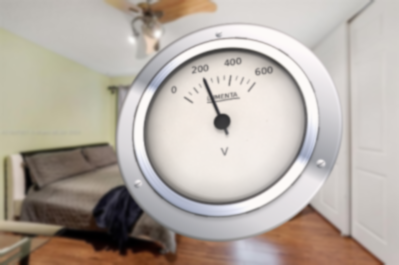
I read value=200 unit=V
